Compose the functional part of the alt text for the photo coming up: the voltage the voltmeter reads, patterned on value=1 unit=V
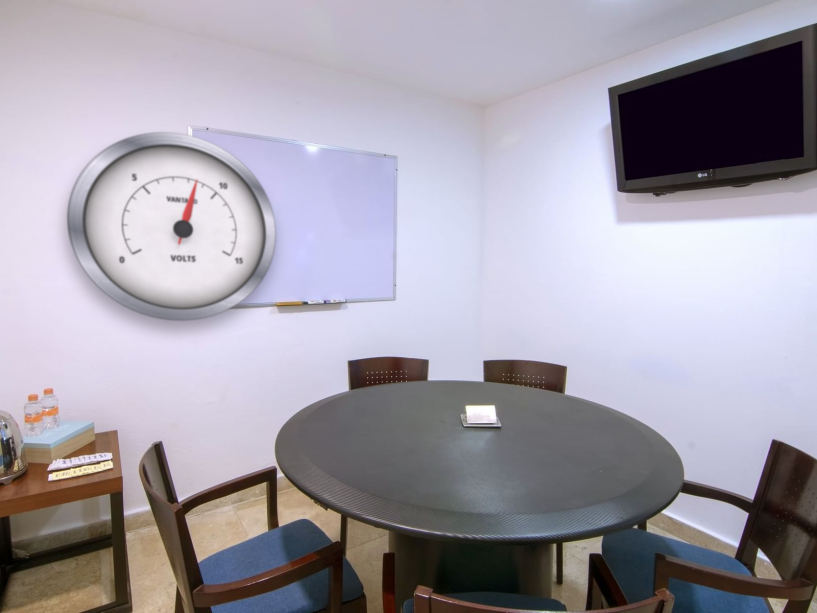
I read value=8.5 unit=V
